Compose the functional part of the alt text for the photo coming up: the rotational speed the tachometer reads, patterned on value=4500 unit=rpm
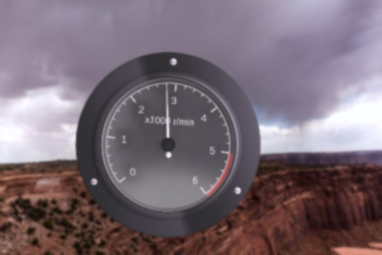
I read value=2800 unit=rpm
